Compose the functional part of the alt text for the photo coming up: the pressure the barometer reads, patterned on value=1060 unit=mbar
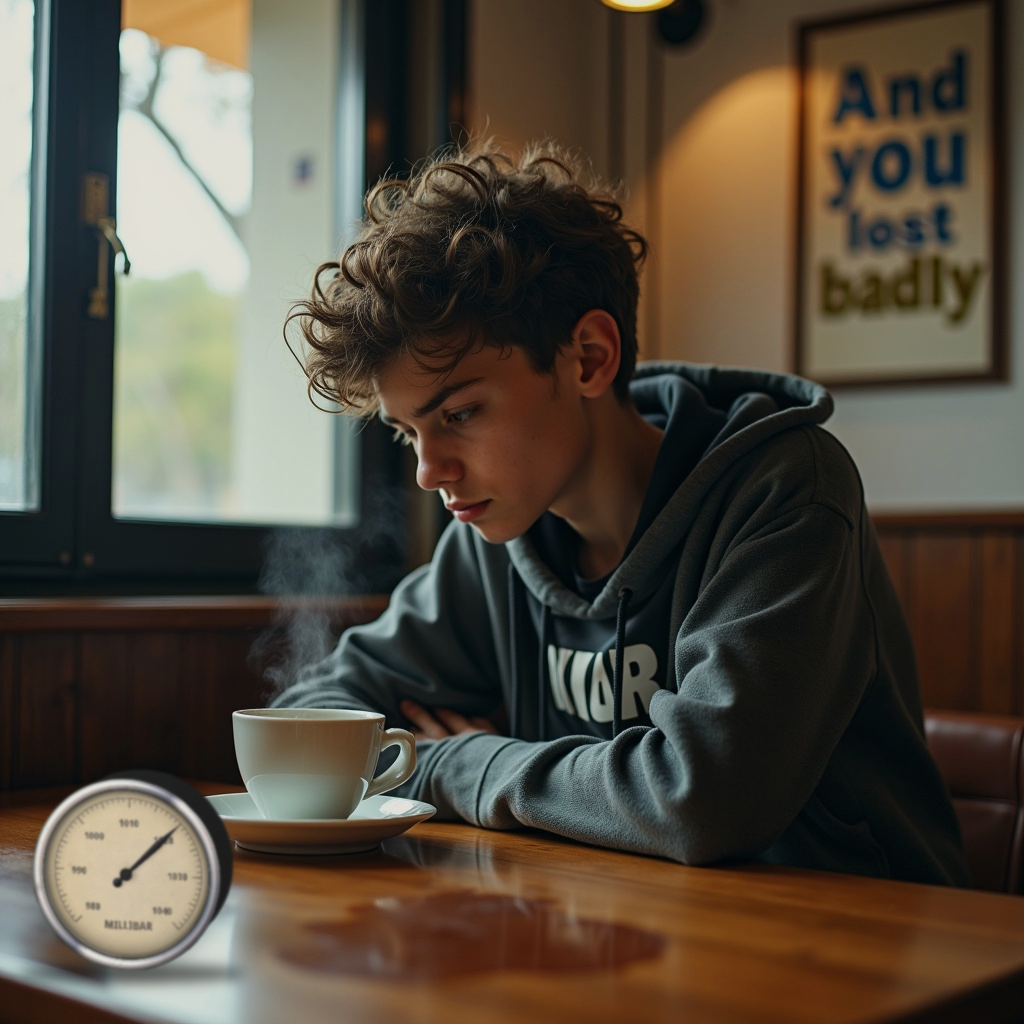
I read value=1020 unit=mbar
